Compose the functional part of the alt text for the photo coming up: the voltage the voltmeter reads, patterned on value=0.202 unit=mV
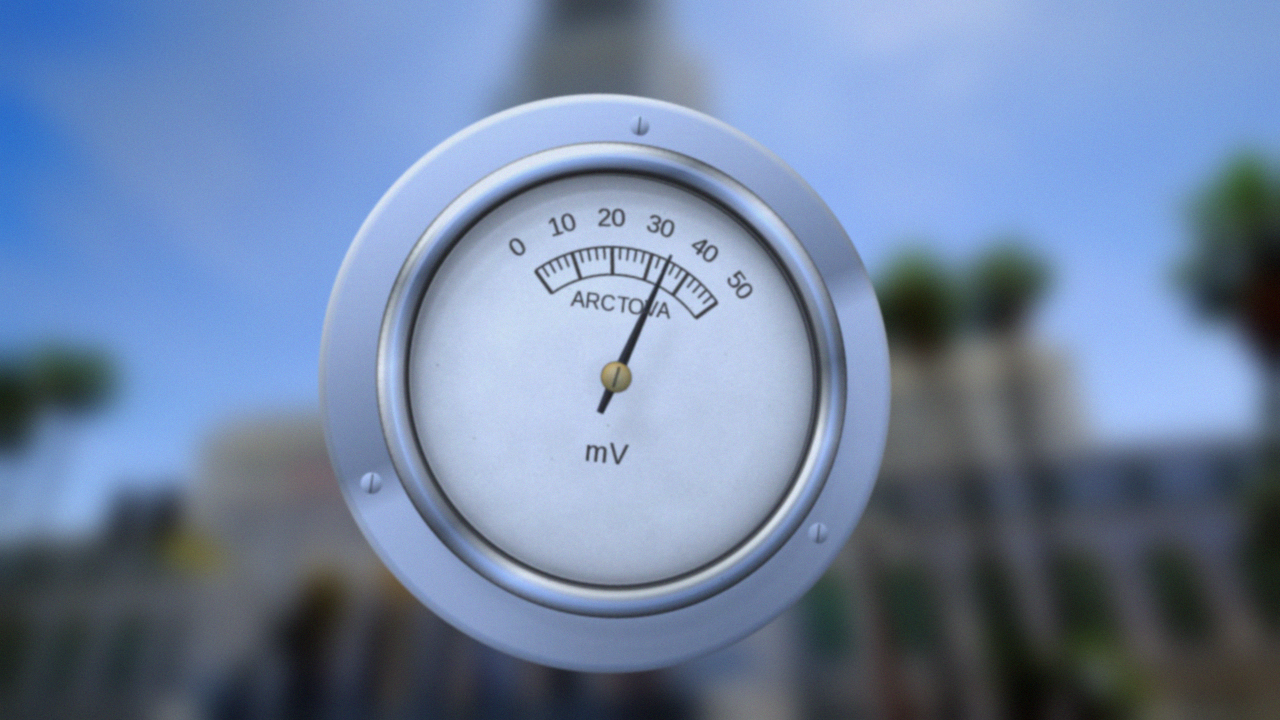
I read value=34 unit=mV
